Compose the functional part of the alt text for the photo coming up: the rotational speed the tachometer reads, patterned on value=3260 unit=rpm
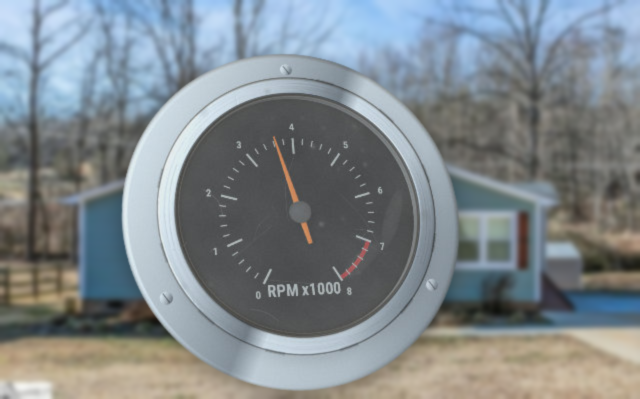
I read value=3600 unit=rpm
